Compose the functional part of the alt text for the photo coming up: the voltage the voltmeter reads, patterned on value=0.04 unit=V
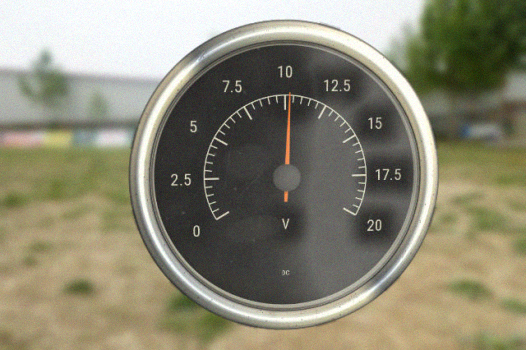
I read value=10.25 unit=V
